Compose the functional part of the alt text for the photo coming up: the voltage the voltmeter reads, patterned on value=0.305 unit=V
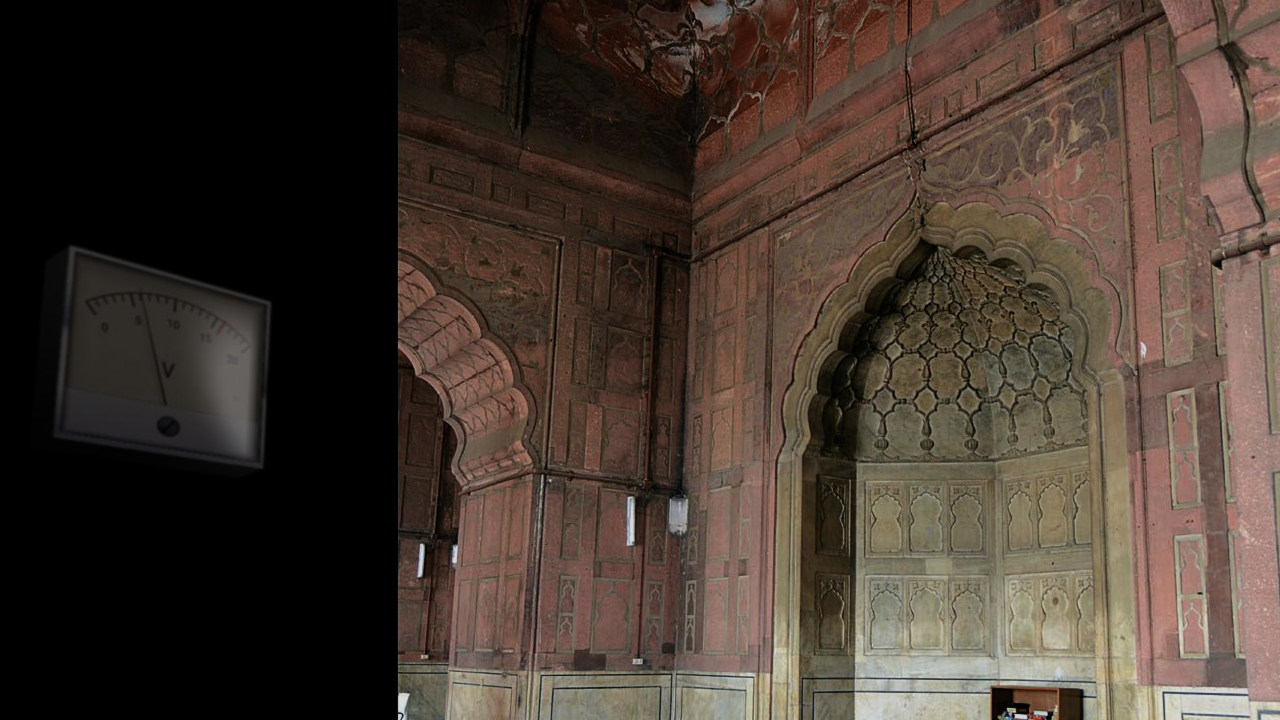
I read value=6 unit=V
